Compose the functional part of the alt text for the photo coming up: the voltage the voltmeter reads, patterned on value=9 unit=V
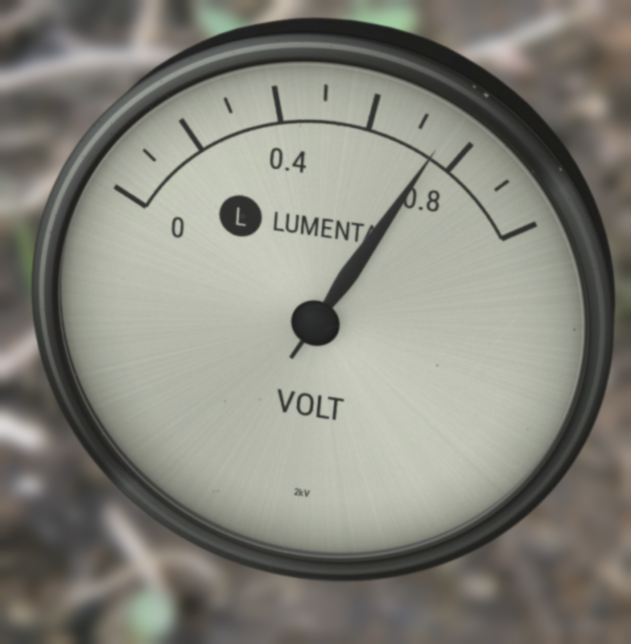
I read value=0.75 unit=V
